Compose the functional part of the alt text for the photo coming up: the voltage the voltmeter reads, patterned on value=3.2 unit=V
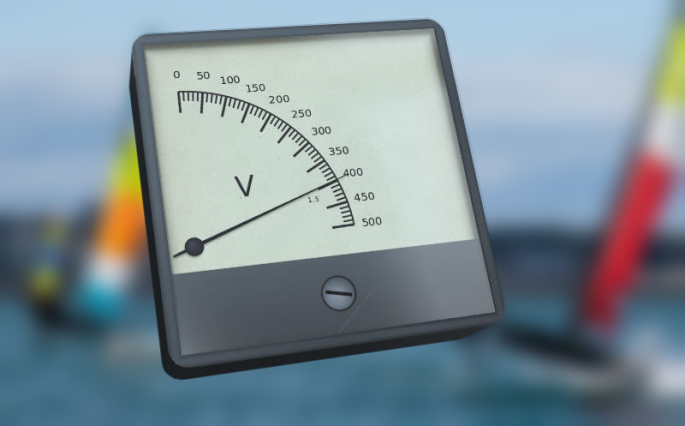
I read value=400 unit=V
